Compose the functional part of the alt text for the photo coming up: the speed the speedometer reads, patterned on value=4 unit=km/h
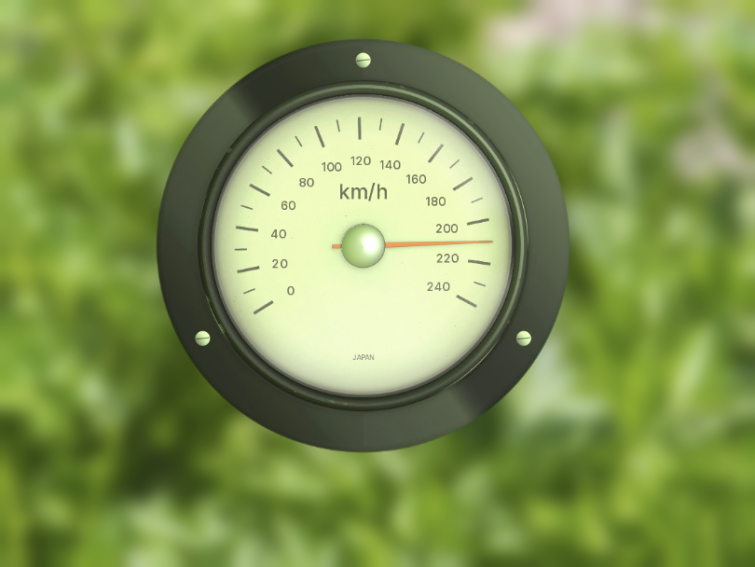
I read value=210 unit=km/h
